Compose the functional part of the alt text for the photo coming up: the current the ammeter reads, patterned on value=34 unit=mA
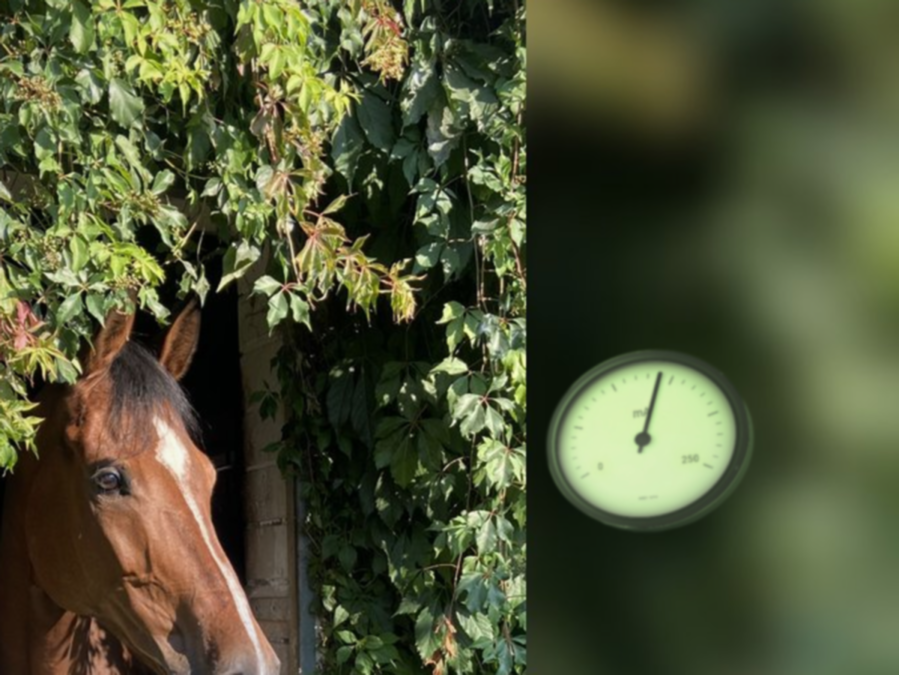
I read value=140 unit=mA
